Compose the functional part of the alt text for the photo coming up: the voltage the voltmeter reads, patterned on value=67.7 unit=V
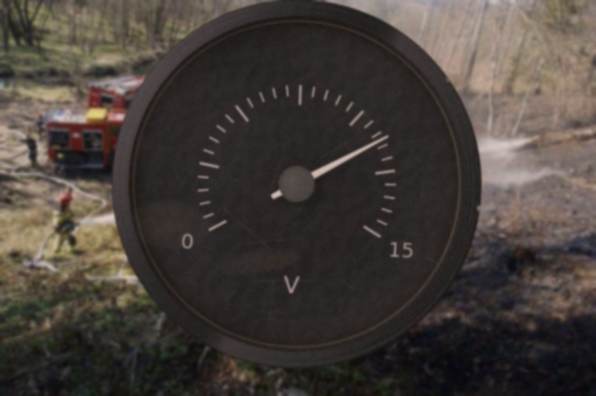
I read value=11.25 unit=V
